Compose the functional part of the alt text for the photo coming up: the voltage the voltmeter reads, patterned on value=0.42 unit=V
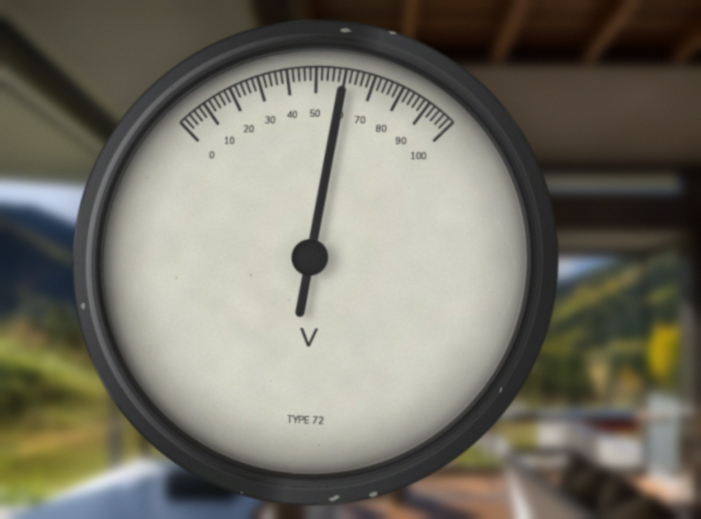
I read value=60 unit=V
